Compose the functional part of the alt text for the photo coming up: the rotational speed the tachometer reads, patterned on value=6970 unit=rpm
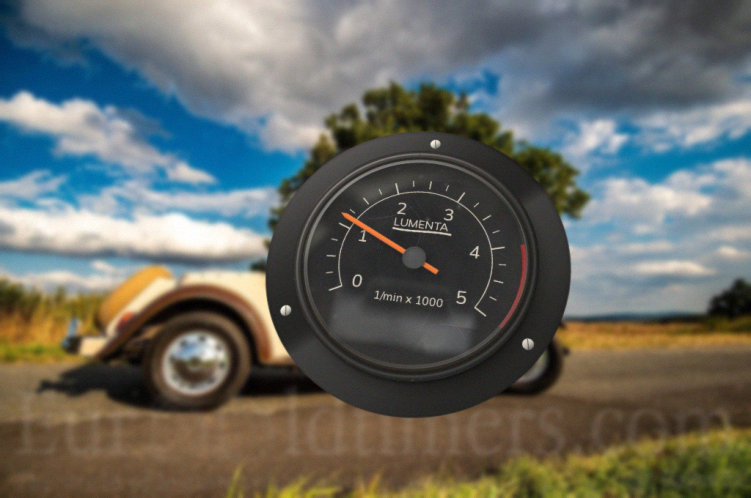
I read value=1125 unit=rpm
